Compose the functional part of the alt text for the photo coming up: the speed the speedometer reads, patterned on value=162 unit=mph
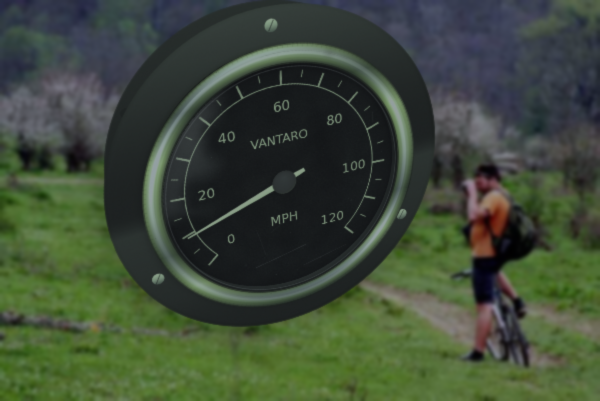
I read value=10 unit=mph
